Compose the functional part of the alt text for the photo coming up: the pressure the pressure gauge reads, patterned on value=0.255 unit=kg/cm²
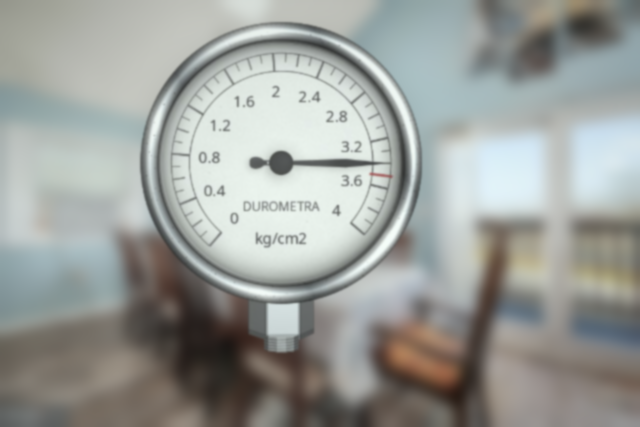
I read value=3.4 unit=kg/cm²
